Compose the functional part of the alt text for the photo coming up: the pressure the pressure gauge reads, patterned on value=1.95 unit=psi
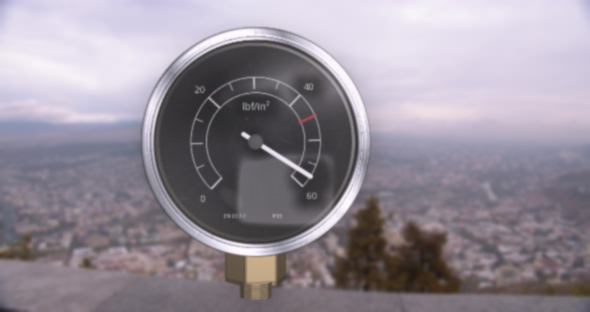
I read value=57.5 unit=psi
